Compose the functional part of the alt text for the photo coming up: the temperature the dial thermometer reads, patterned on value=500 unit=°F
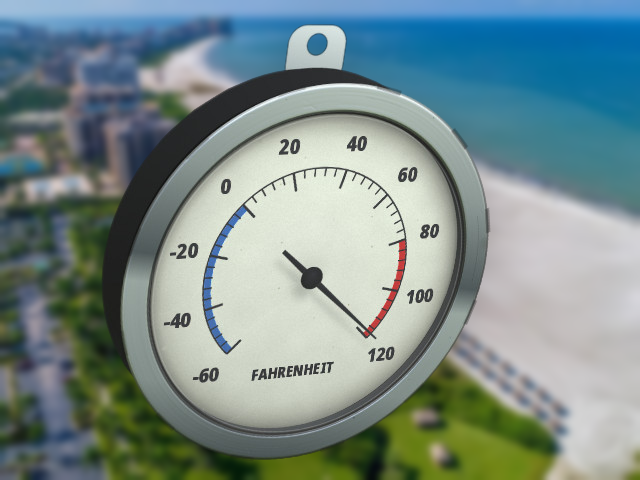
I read value=118 unit=°F
